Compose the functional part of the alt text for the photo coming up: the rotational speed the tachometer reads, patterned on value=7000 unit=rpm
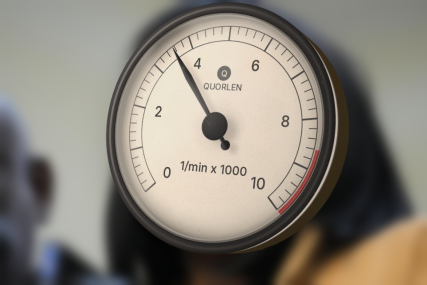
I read value=3600 unit=rpm
